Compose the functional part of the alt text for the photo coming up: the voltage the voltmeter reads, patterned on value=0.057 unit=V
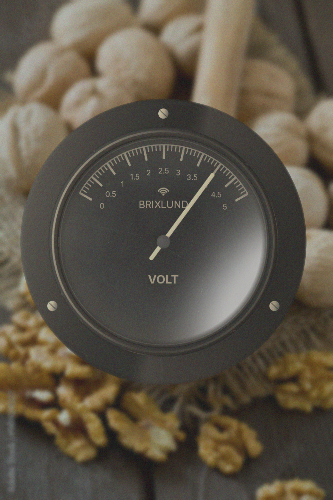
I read value=4 unit=V
